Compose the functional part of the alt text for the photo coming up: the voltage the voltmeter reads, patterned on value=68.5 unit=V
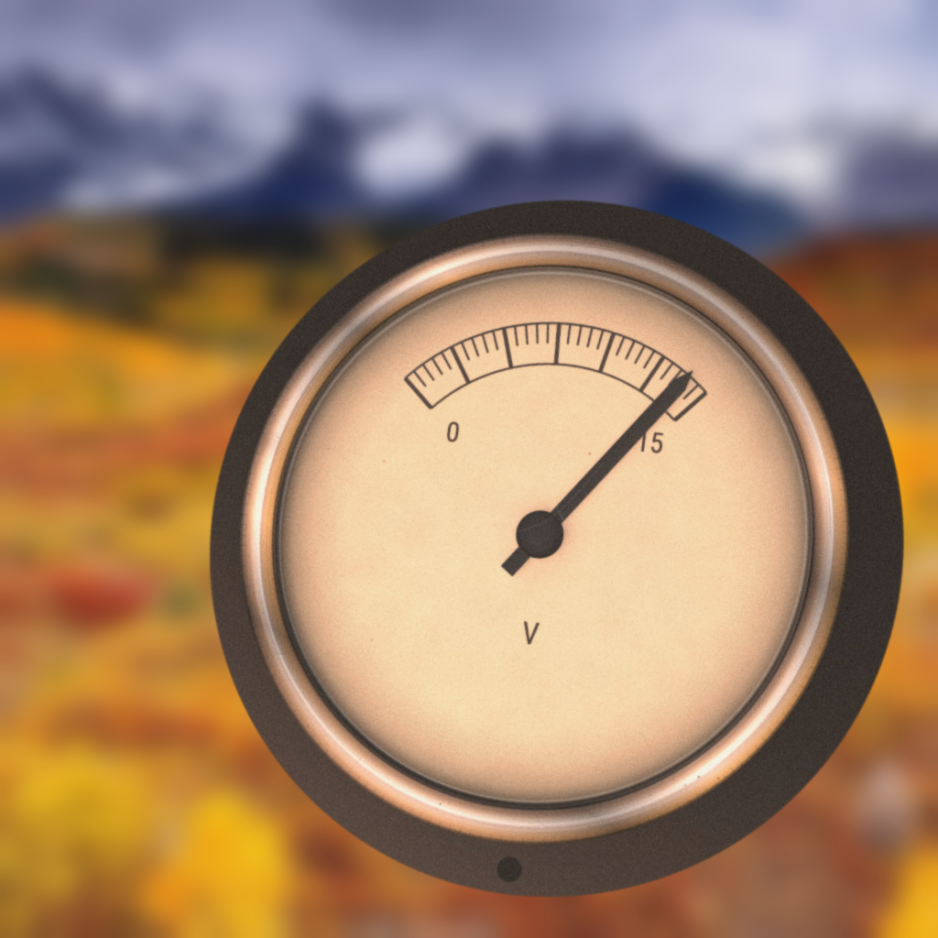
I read value=14 unit=V
